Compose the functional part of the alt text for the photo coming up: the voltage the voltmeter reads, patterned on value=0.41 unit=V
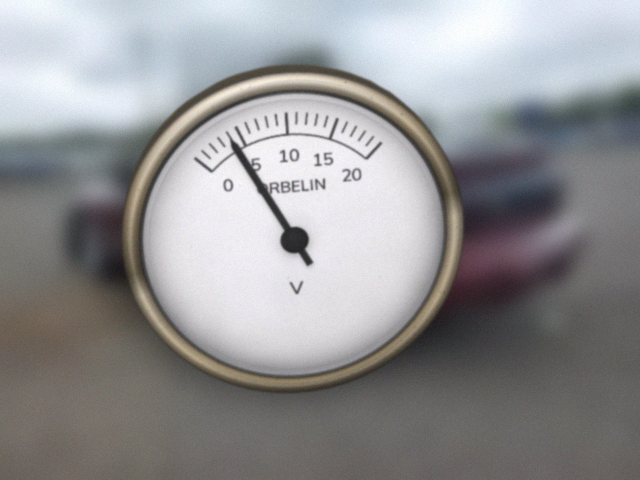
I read value=4 unit=V
